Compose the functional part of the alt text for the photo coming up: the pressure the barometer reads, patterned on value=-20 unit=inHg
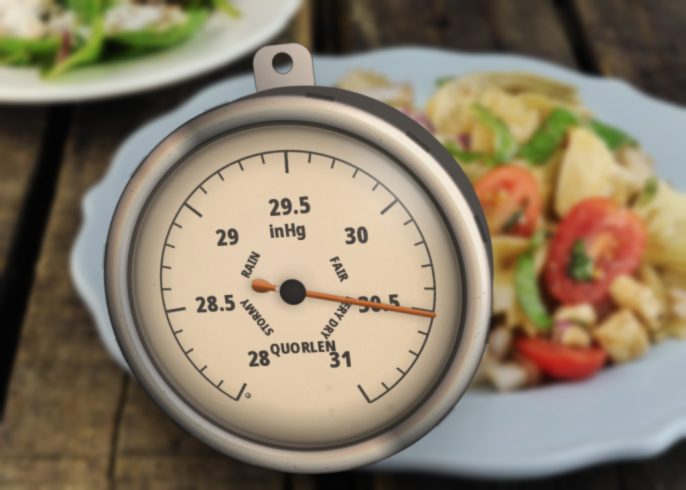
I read value=30.5 unit=inHg
